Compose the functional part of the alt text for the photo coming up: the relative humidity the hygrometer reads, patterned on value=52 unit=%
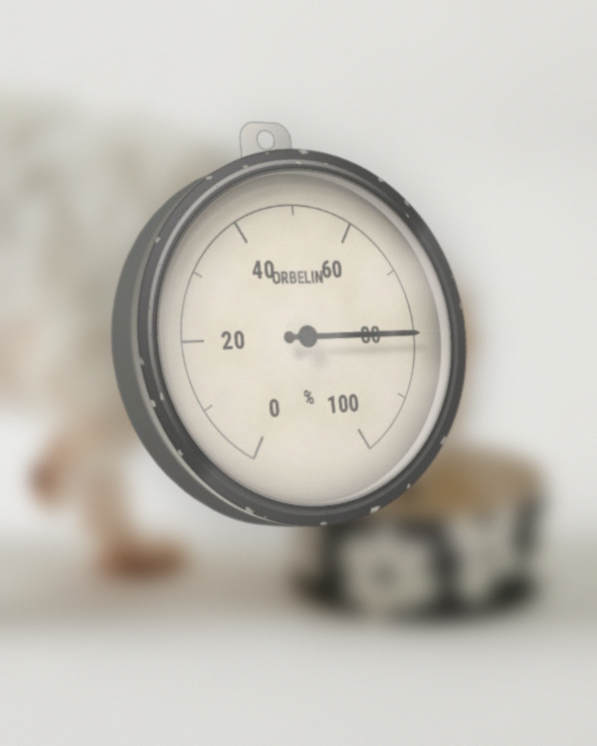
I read value=80 unit=%
